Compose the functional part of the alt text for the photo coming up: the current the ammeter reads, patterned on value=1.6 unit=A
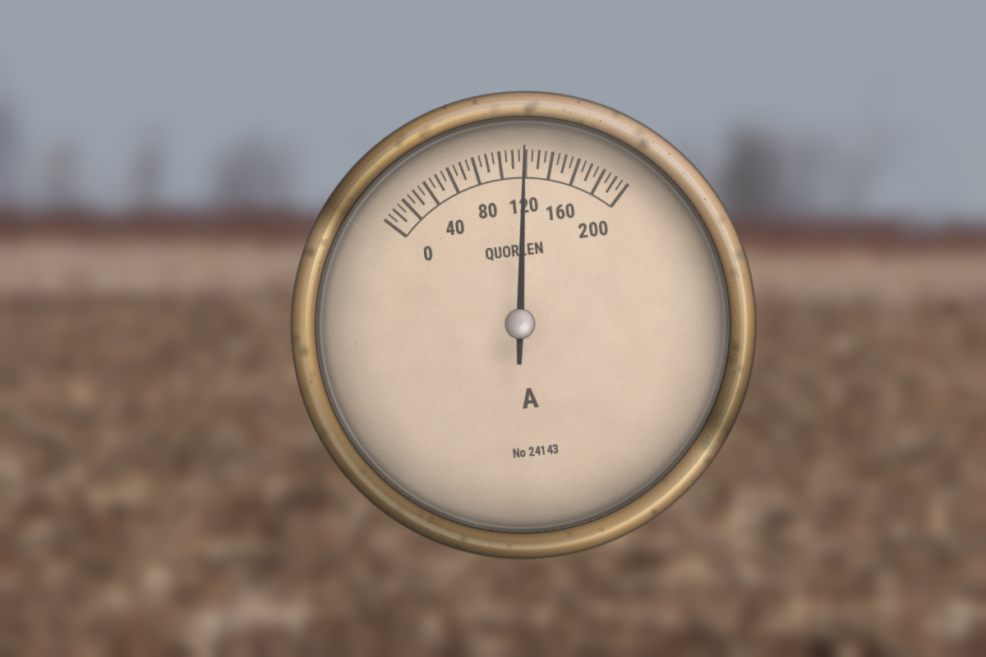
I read value=120 unit=A
